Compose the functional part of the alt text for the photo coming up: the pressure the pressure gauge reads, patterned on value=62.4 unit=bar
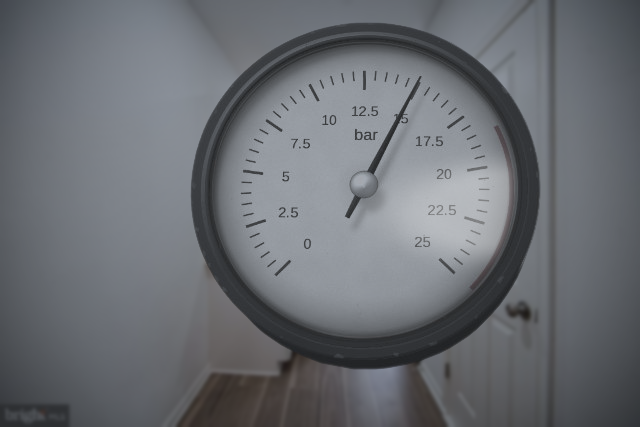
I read value=15 unit=bar
